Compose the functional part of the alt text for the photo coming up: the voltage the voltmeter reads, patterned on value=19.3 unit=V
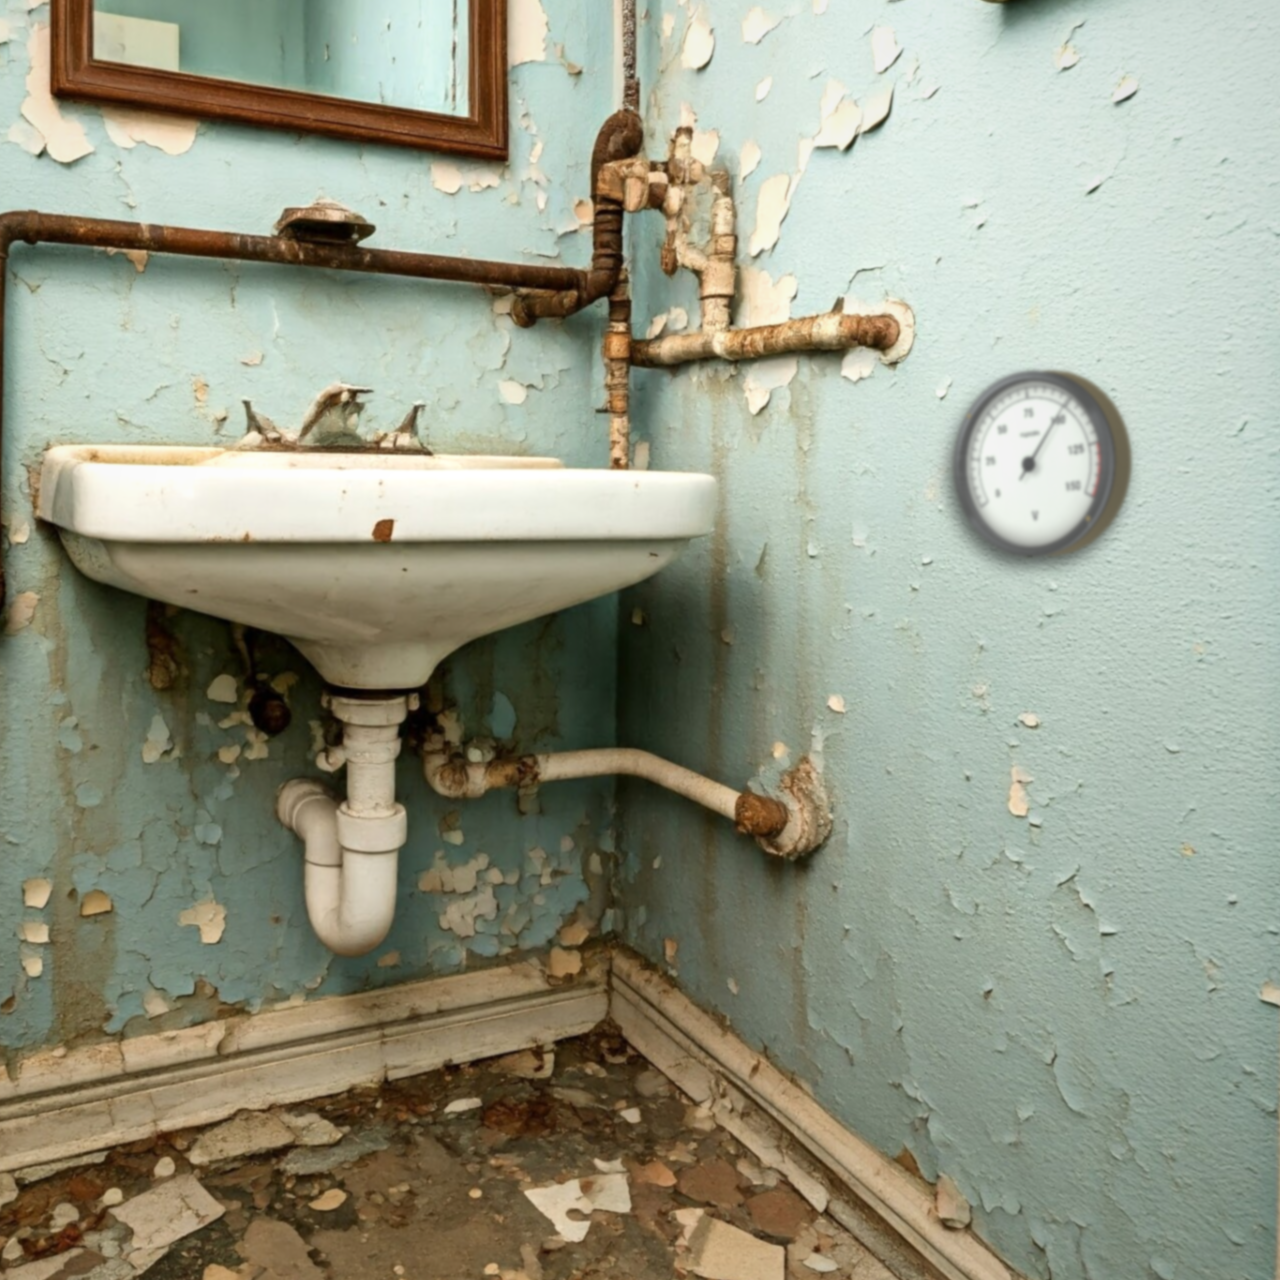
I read value=100 unit=V
